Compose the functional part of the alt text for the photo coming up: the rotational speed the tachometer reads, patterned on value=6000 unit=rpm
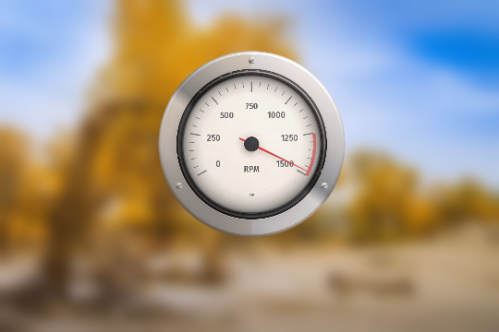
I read value=1475 unit=rpm
